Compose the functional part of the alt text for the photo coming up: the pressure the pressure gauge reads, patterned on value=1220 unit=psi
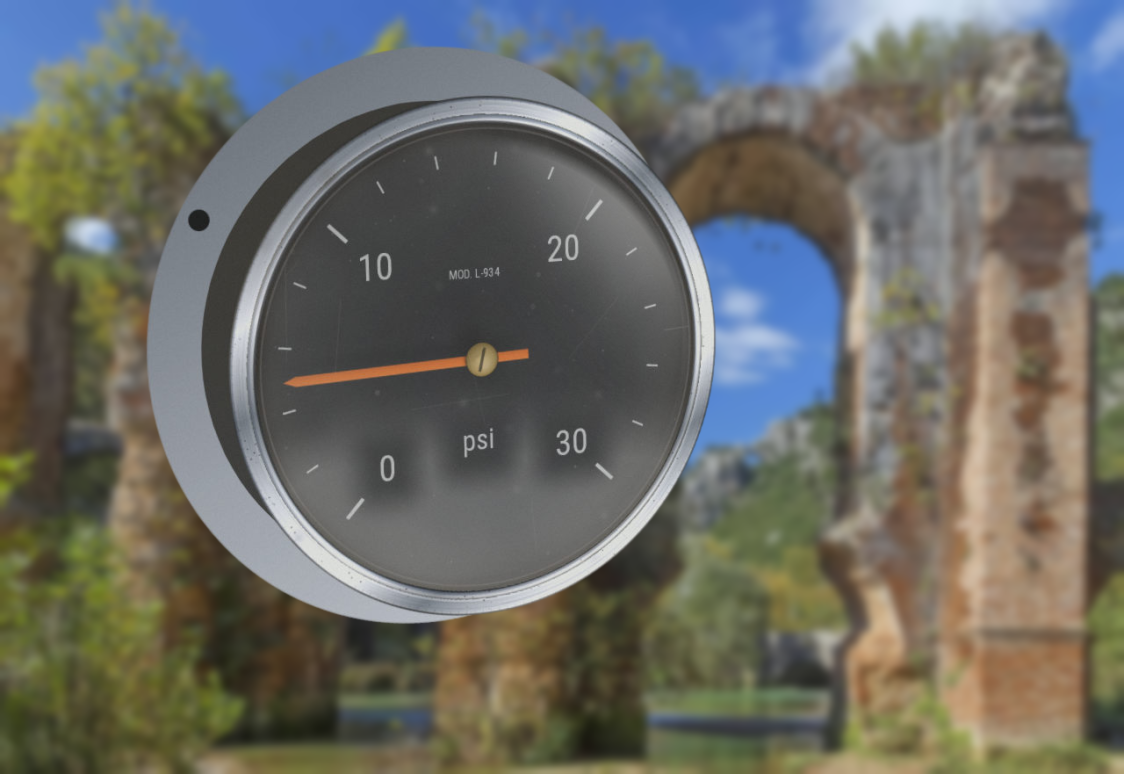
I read value=5 unit=psi
